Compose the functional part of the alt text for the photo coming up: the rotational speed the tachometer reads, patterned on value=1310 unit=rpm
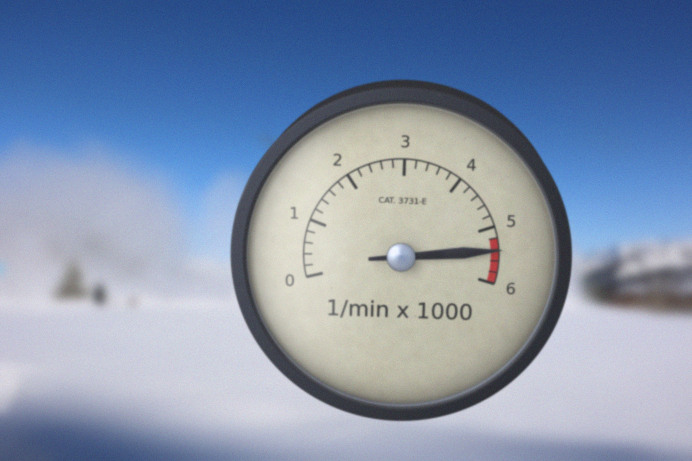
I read value=5400 unit=rpm
